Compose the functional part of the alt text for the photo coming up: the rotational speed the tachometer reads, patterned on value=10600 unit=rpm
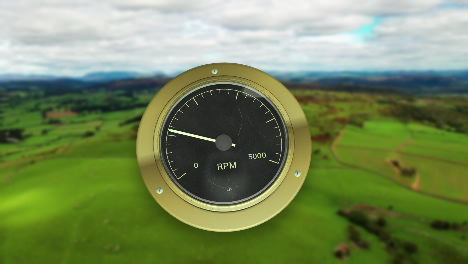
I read value=1100 unit=rpm
